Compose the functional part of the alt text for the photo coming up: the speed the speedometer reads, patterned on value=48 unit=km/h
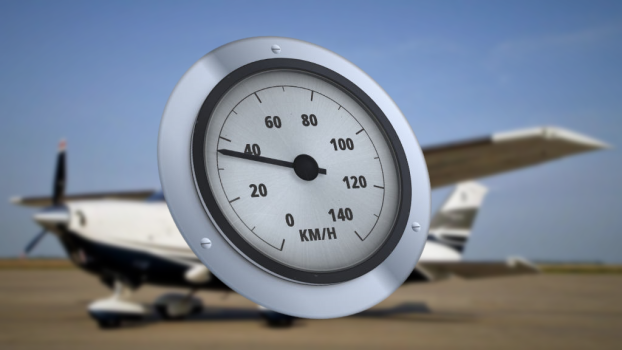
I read value=35 unit=km/h
